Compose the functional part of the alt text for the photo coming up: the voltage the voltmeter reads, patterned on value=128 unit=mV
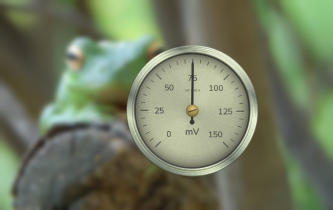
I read value=75 unit=mV
